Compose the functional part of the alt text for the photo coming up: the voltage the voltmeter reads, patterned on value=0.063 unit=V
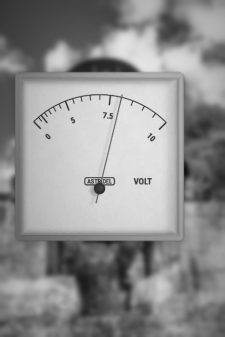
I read value=8 unit=V
